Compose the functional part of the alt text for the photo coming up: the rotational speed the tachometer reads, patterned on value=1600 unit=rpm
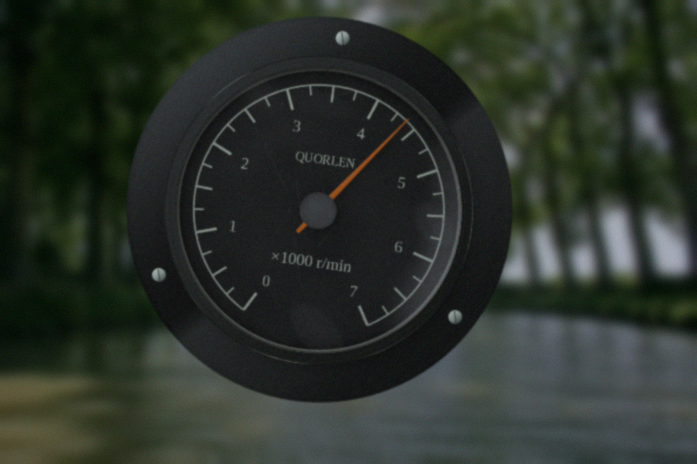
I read value=4375 unit=rpm
